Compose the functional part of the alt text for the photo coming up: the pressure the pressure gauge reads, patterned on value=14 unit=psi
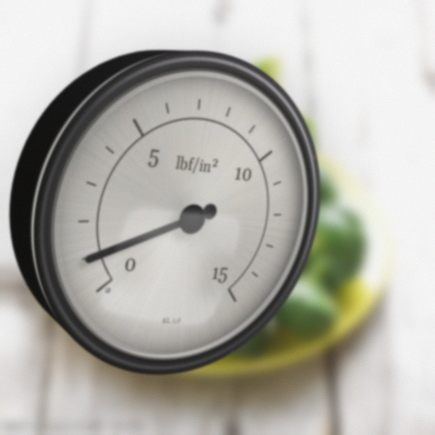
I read value=1 unit=psi
